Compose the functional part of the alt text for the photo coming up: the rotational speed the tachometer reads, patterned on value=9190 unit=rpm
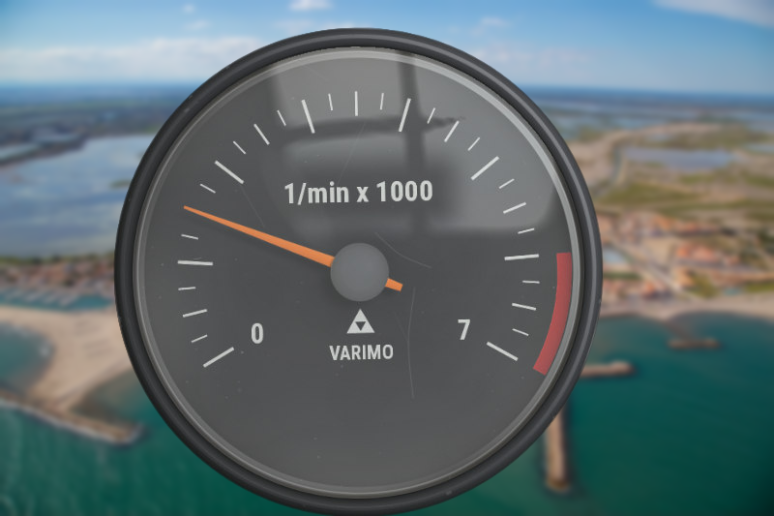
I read value=1500 unit=rpm
